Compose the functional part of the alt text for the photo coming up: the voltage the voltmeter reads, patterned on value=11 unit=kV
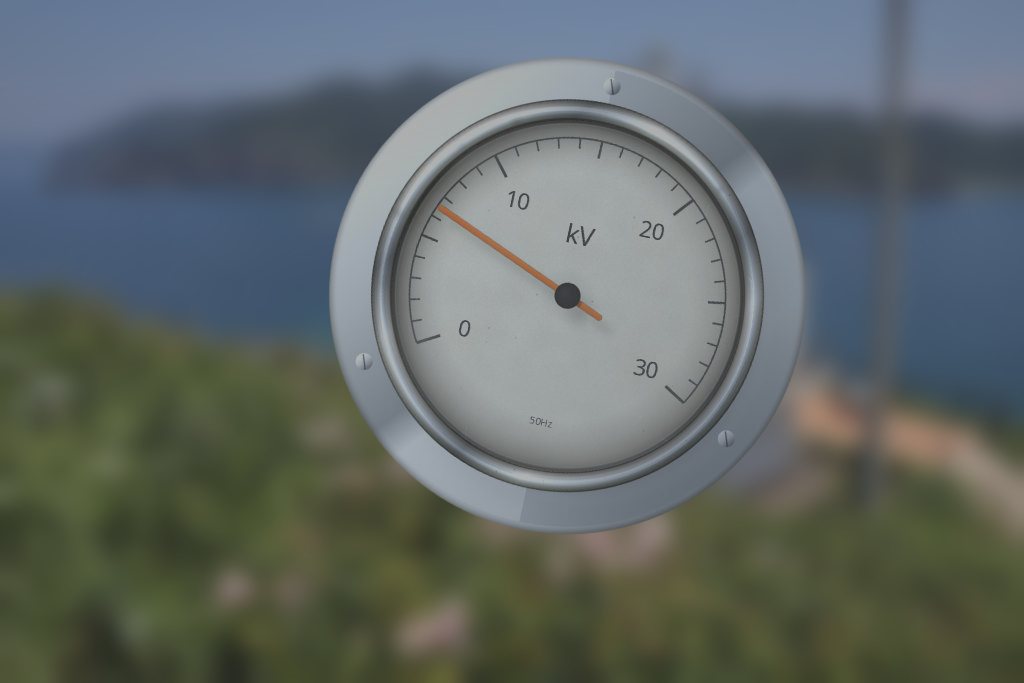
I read value=6.5 unit=kV
